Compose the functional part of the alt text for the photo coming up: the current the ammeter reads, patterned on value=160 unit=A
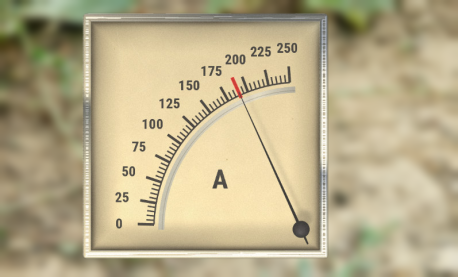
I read value=190 unit=A
